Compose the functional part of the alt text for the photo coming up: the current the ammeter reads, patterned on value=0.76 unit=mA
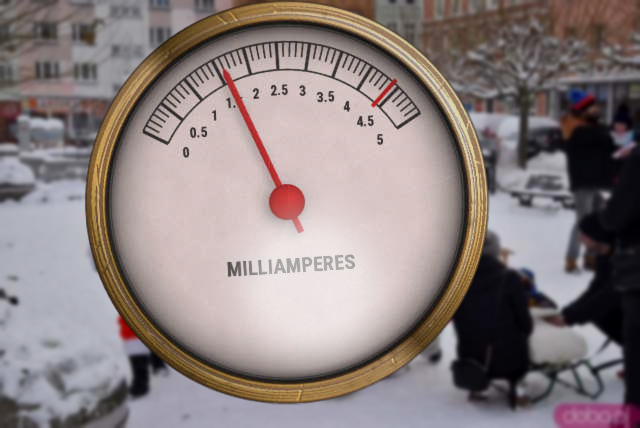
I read value=1.6 unit=mA
